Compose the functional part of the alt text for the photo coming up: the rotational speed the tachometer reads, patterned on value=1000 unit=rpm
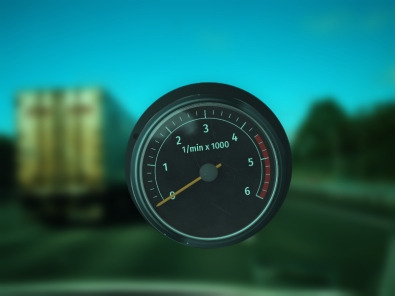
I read value=0 unit=rpm
